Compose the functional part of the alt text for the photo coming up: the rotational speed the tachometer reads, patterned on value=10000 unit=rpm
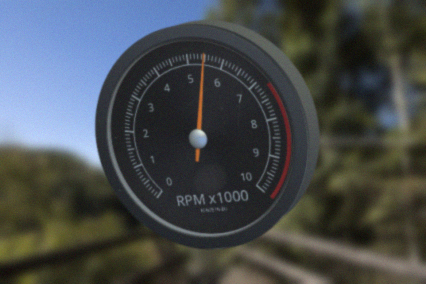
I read value=5500 unit=rpm
